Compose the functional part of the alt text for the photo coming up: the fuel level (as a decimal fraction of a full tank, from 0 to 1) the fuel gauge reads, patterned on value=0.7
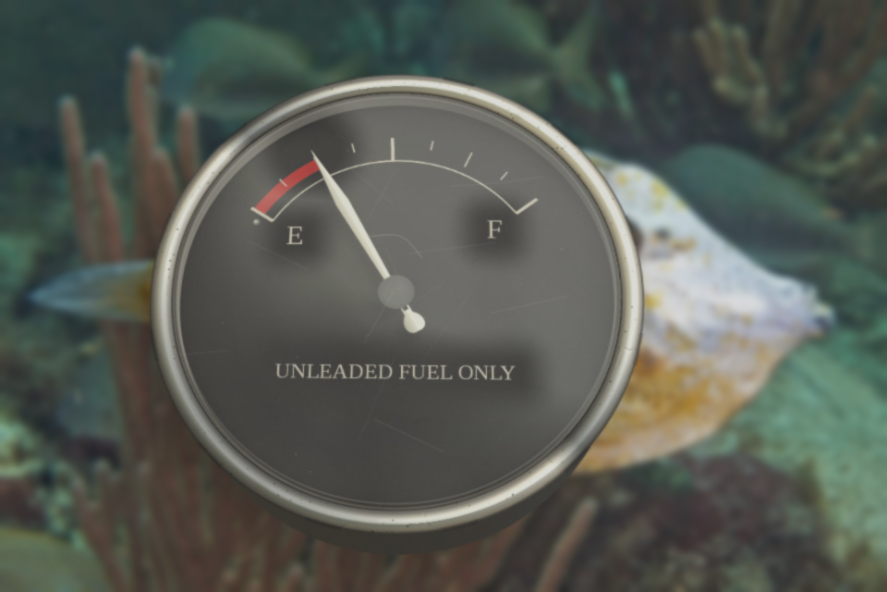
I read value=0.25
